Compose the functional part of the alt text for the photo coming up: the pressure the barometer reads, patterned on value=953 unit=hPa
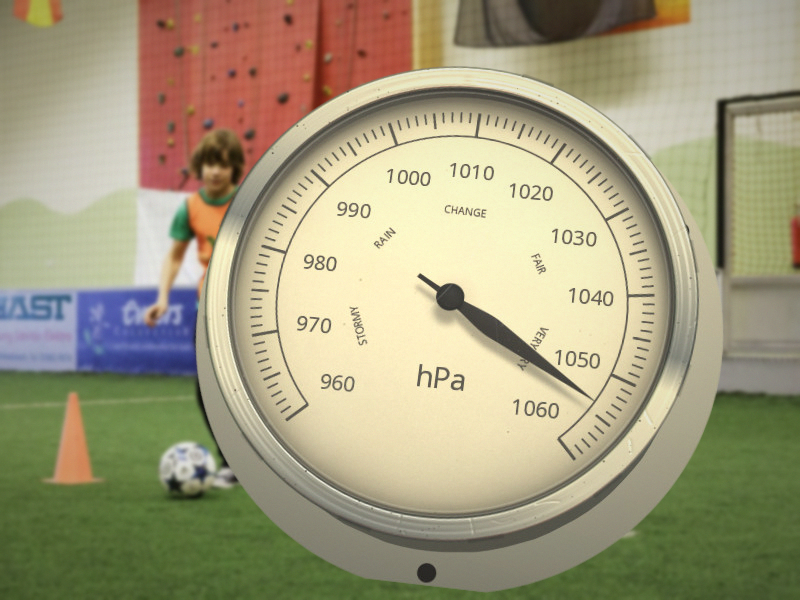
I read value=1054 unit=hPa
